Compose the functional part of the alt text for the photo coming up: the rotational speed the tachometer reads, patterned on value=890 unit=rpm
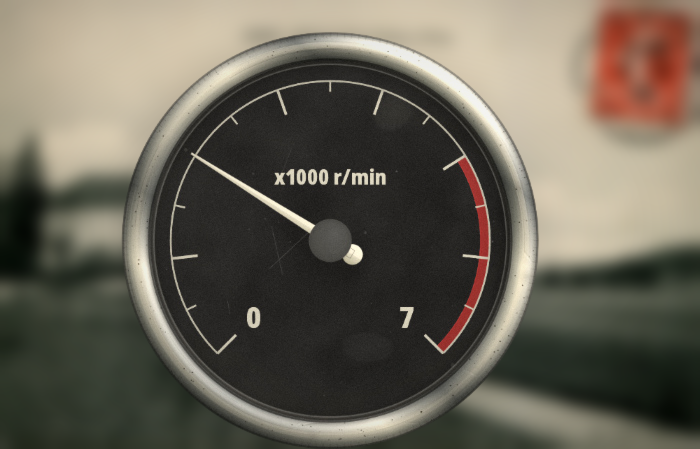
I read value=2000 unit=rpm
